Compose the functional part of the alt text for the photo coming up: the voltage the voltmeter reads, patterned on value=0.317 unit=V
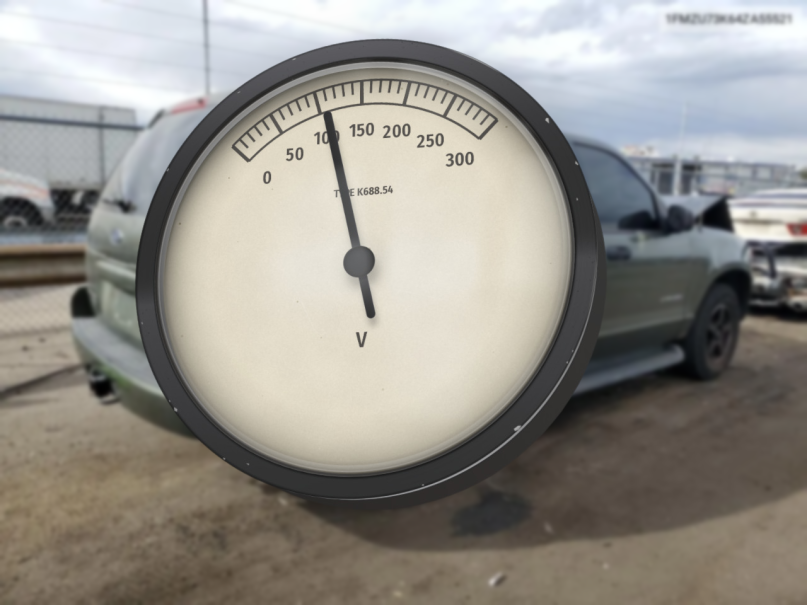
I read value=110 unit=V
